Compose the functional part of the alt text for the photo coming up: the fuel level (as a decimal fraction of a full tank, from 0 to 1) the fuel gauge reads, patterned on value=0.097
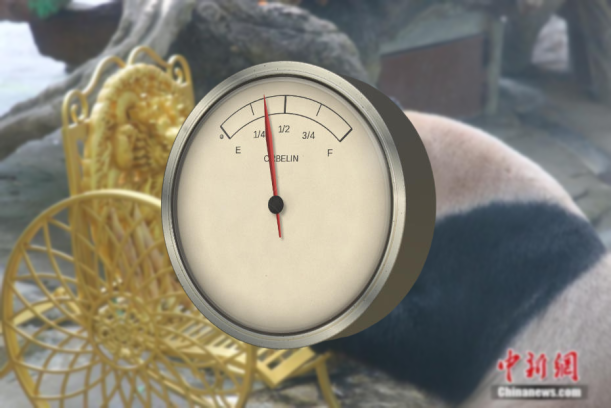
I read value=0.375
